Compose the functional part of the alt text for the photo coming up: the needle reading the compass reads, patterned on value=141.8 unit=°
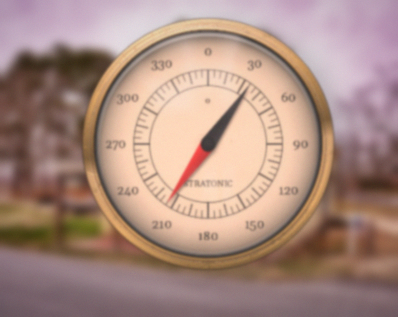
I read value=215 unit=°
